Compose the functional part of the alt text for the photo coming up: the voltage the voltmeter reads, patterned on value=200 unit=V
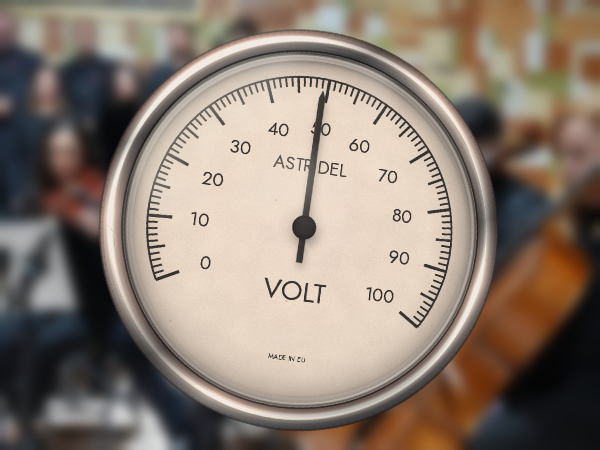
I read value=49 unit=V
